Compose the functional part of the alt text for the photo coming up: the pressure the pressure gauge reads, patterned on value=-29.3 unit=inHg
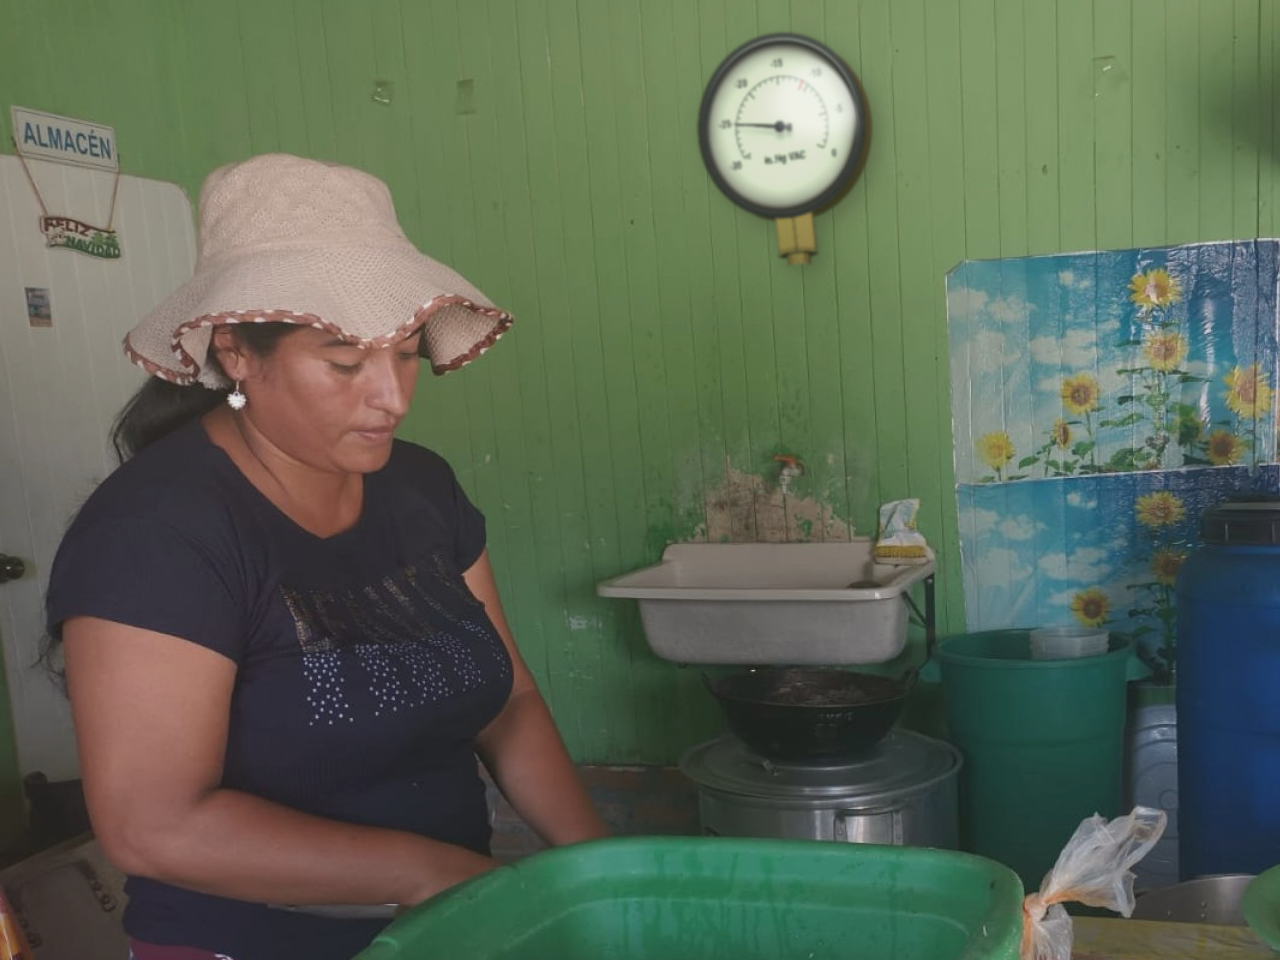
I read value=-25 unit=inHg
